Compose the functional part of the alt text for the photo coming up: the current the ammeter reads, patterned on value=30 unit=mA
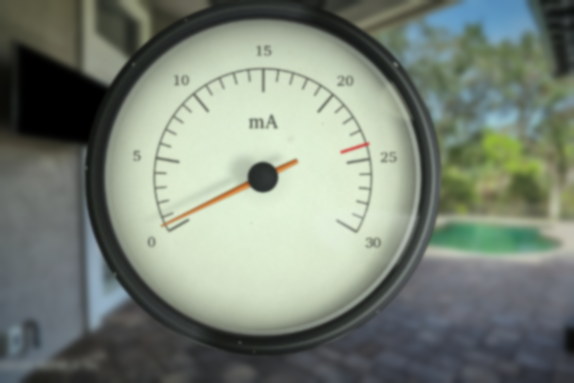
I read value=0.5 unit=mA
